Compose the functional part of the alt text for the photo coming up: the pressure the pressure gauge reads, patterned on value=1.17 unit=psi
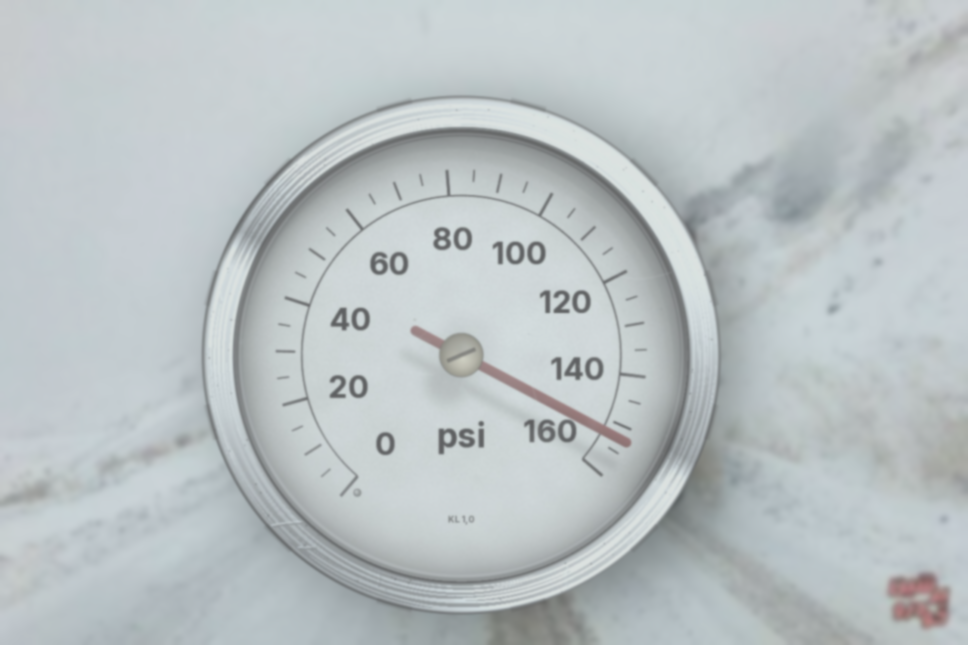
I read value=152.5 unit=psi
